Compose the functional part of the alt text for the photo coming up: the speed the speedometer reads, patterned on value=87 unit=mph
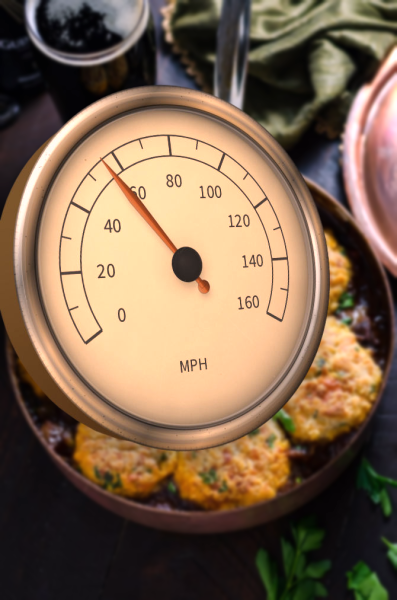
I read value=55 unit=mph
